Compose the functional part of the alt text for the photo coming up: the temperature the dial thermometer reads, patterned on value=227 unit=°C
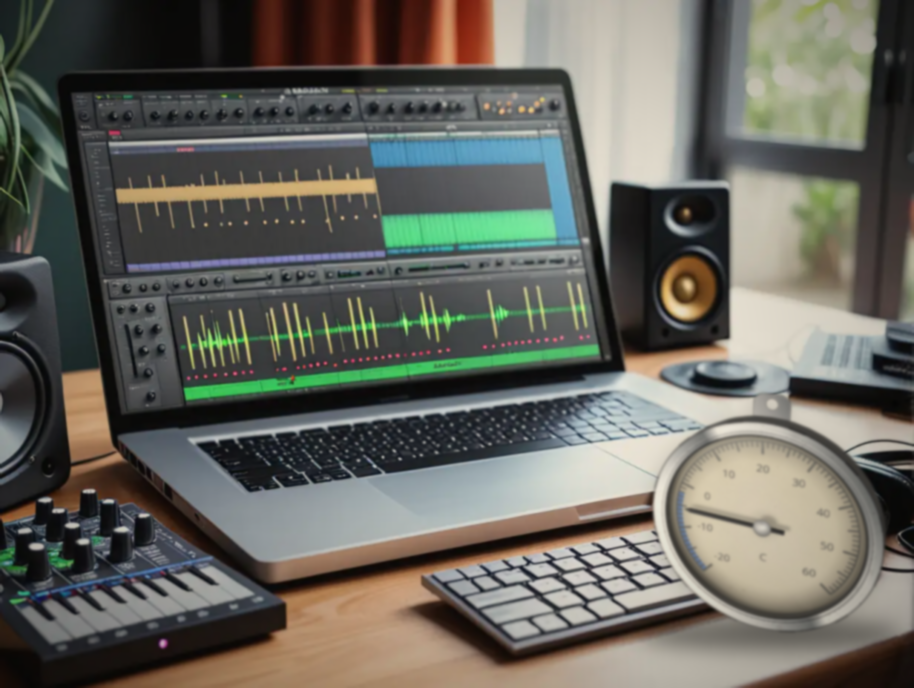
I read value=-5 unit=°C
